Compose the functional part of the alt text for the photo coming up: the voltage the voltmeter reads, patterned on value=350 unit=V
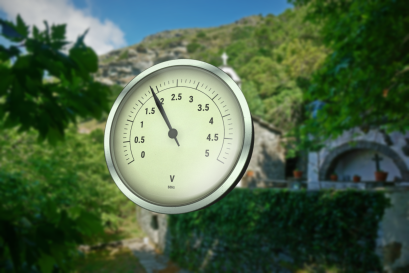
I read value=1.9 unit=V
